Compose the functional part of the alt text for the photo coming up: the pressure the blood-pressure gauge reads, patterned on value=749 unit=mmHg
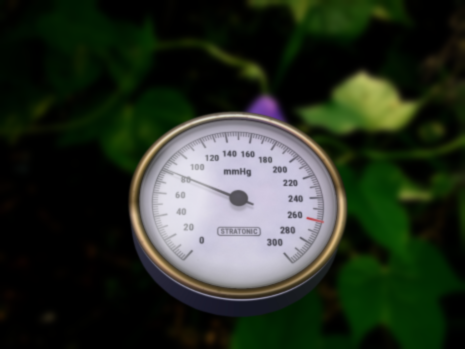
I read value=80 unit=mmHg
